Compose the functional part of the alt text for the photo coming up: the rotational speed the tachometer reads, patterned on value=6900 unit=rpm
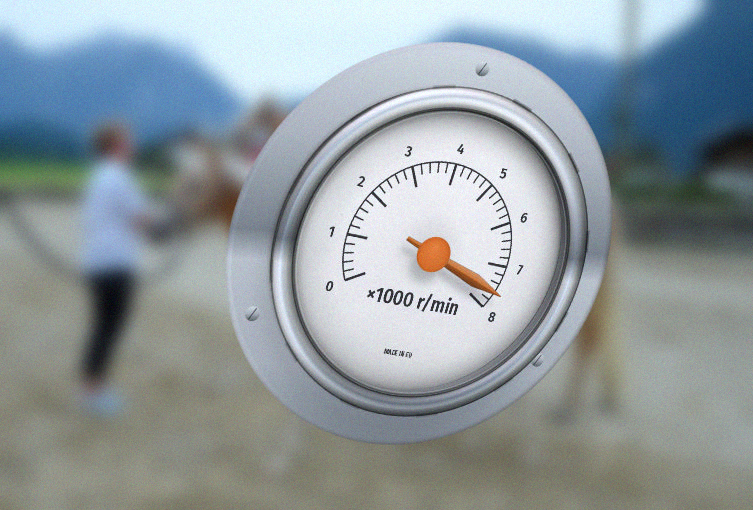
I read value=7600 unit=rpm
